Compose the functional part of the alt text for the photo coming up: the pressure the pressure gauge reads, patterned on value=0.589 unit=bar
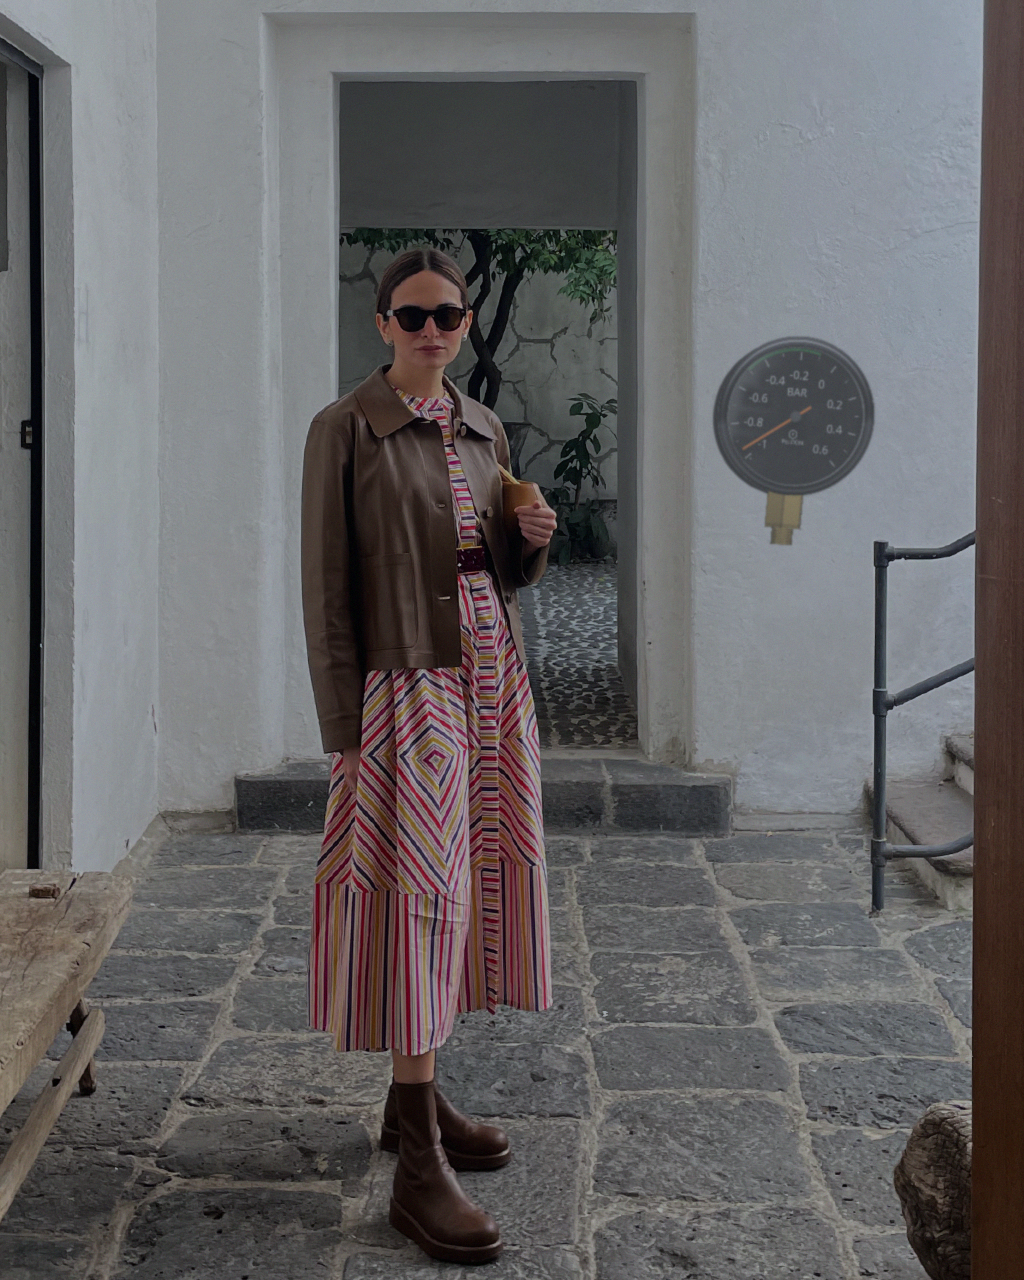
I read value=-0.95 unit=bar
